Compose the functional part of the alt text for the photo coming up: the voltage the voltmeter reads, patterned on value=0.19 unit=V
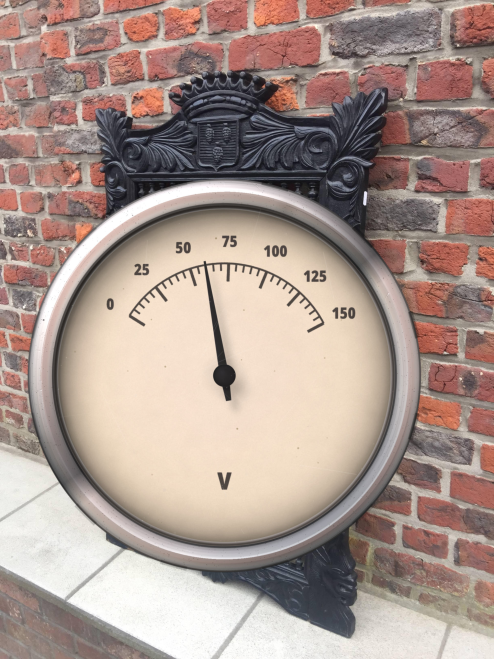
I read value=60 unit=V
